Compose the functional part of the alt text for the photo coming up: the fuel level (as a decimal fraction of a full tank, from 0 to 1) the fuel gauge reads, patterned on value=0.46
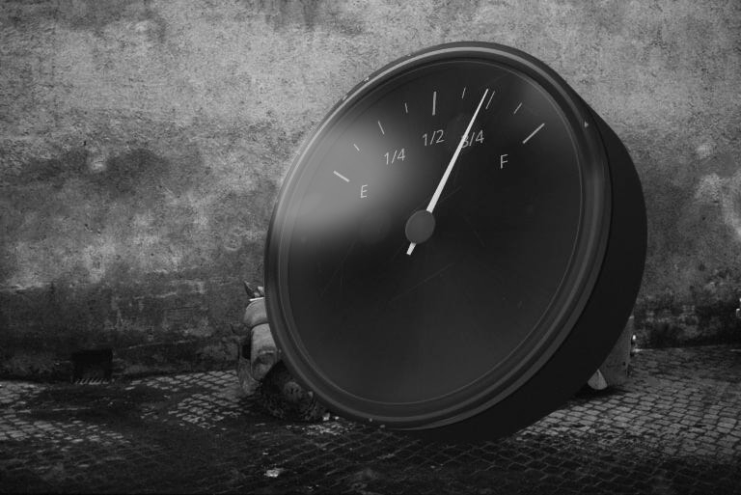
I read value=0.75
